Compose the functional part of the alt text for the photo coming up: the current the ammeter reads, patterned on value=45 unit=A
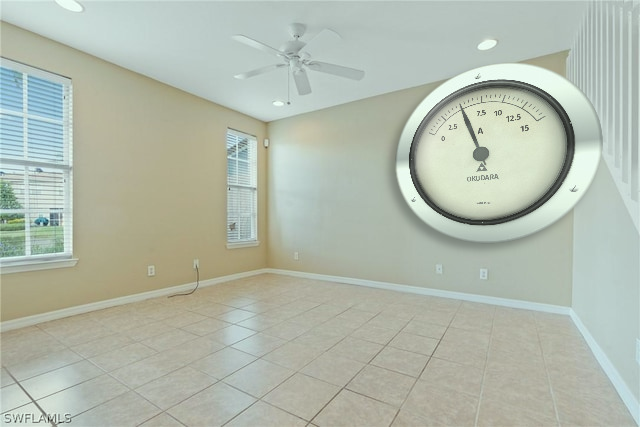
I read value=5 unit=A
